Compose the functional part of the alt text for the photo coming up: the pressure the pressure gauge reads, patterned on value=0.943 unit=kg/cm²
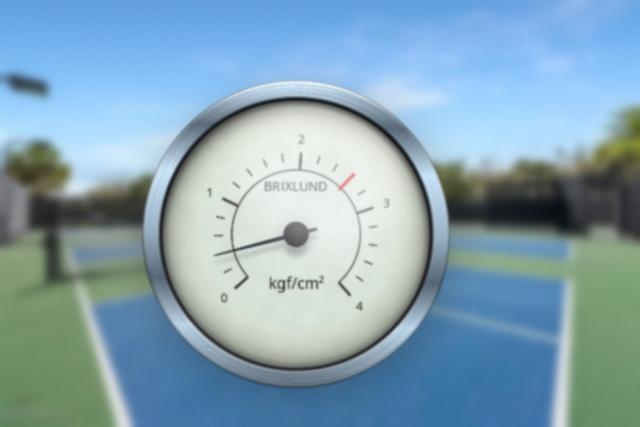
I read value=0.4 unit=kg/cm²
